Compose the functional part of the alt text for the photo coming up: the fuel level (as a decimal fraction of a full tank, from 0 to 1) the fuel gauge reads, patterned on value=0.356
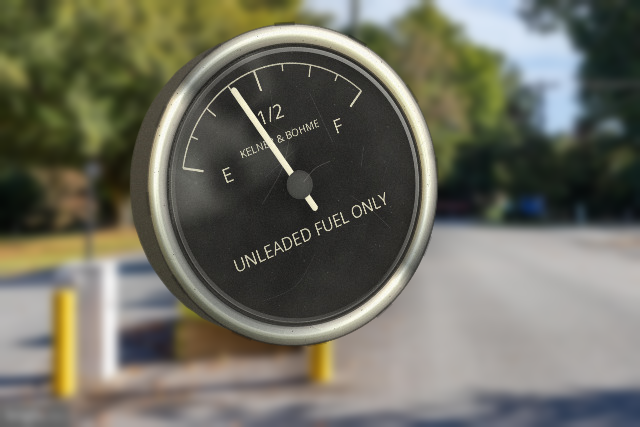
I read value=0.375
